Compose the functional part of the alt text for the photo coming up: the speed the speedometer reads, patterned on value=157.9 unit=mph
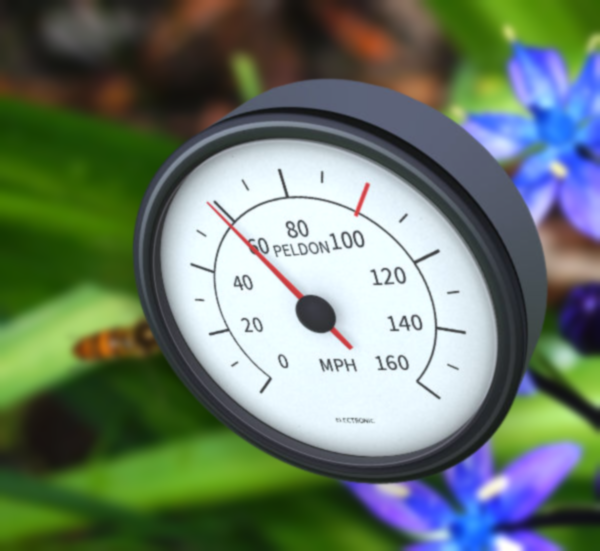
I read value=60 unit=mph
